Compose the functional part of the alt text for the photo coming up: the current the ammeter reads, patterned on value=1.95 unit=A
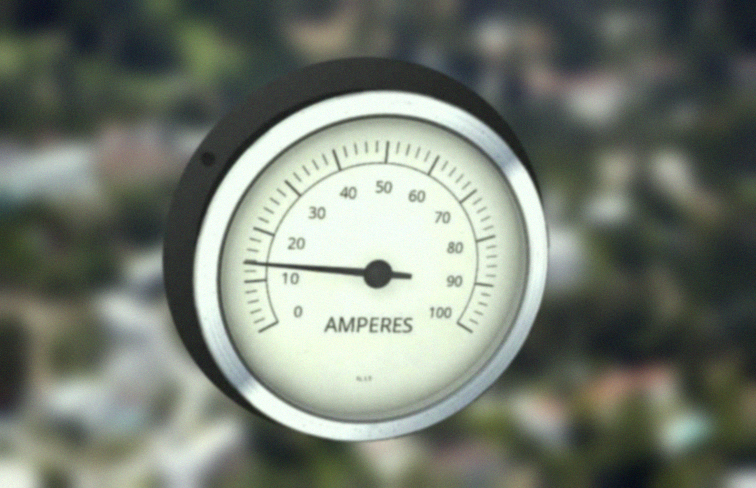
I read value=14 unit=A
